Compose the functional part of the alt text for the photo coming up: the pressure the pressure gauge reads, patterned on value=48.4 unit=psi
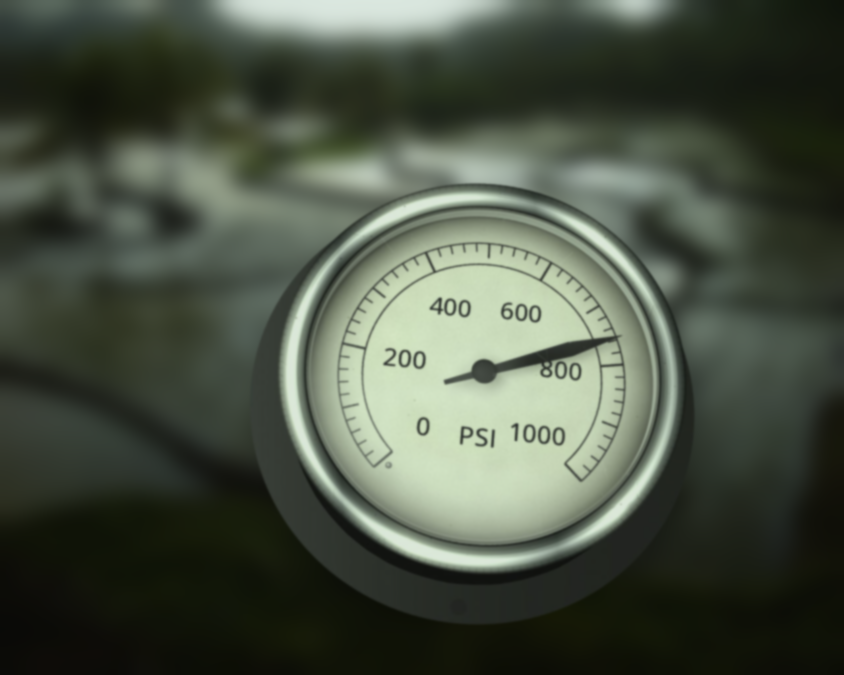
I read value=760 unit=psi
